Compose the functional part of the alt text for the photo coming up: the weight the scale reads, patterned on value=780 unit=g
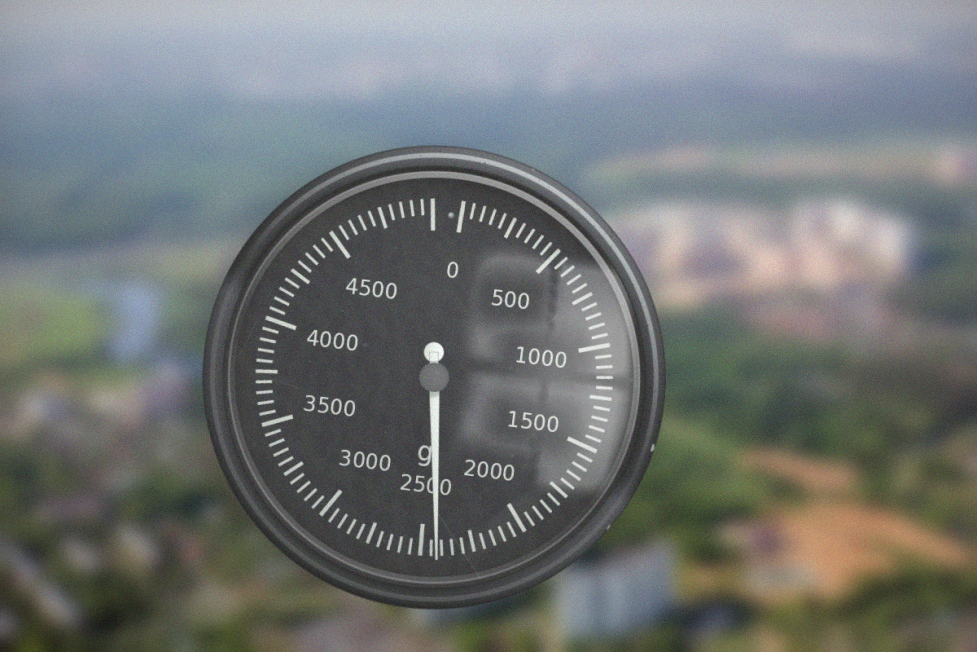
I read value=2425 unit=g
